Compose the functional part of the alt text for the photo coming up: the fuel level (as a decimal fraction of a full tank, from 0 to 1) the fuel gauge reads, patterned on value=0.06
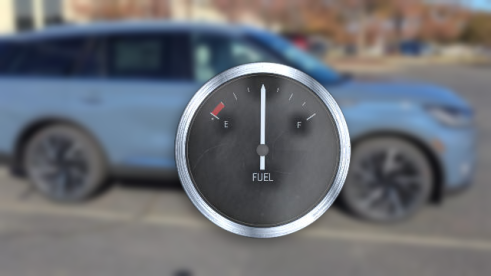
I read value=0.5
